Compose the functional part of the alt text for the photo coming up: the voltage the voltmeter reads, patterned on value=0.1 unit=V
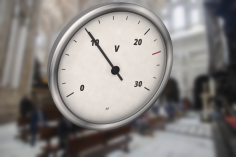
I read value=10 unit=V
